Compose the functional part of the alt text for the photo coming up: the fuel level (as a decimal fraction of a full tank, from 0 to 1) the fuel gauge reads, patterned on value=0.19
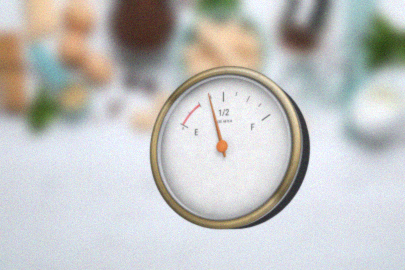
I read value=0.375
